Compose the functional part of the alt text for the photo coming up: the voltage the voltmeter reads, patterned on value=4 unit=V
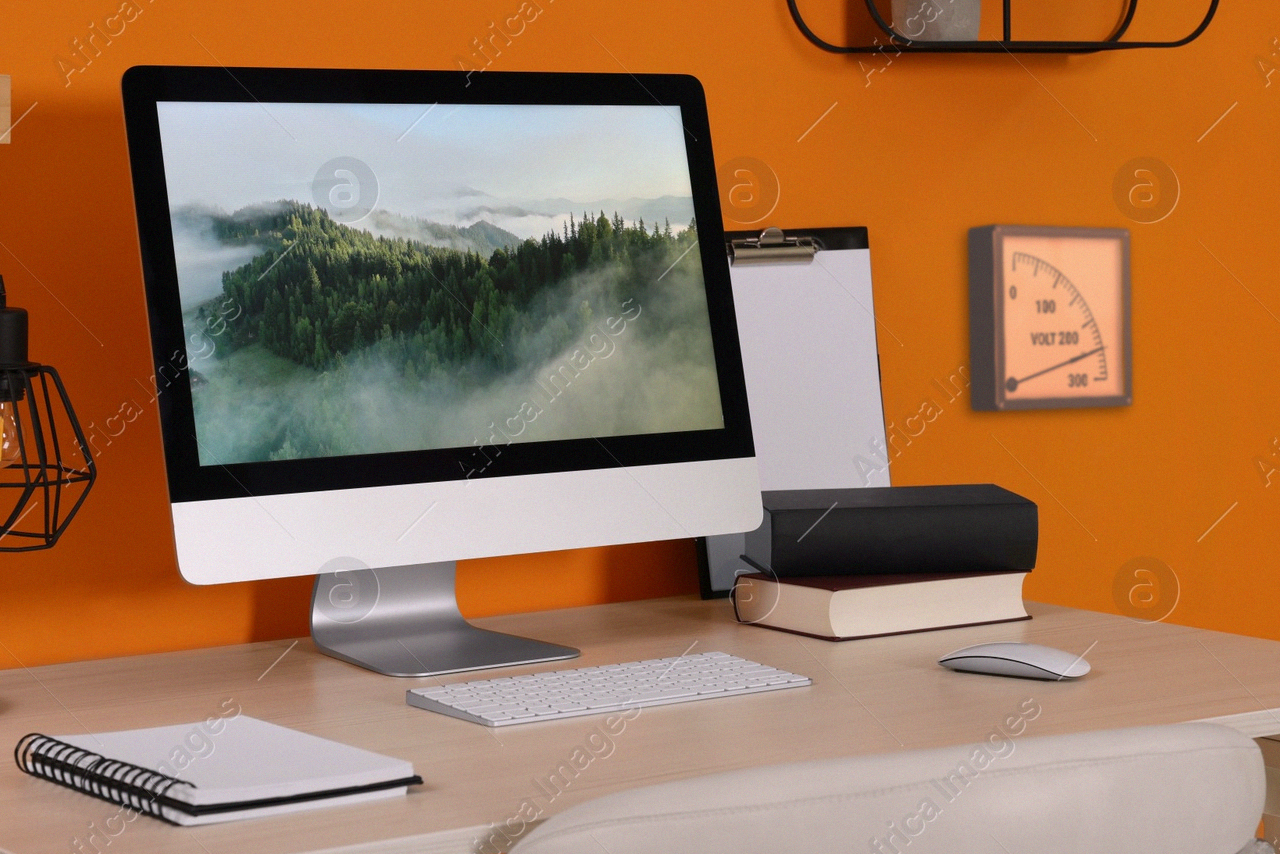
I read value=250 unit=V
